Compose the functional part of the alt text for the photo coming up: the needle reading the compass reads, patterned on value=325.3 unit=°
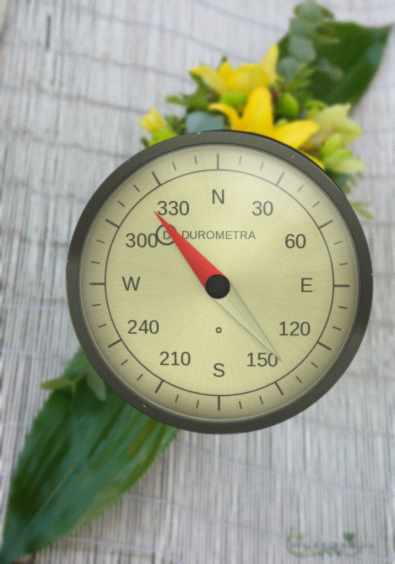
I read value=320 unit=°
